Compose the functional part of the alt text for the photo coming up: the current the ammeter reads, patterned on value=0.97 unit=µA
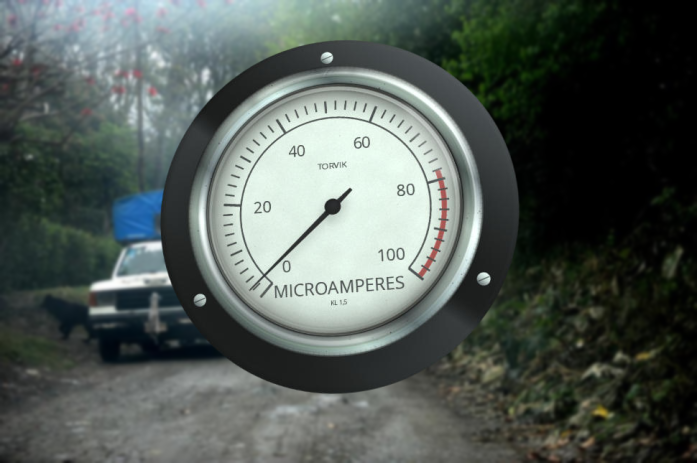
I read value=2 unit=µA
